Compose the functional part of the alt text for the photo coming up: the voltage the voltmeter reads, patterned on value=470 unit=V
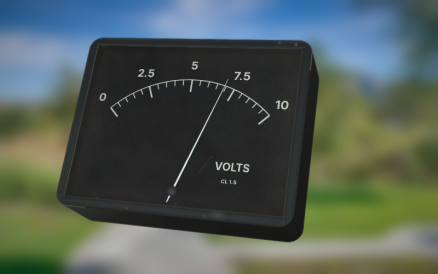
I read value=7 unit=V
